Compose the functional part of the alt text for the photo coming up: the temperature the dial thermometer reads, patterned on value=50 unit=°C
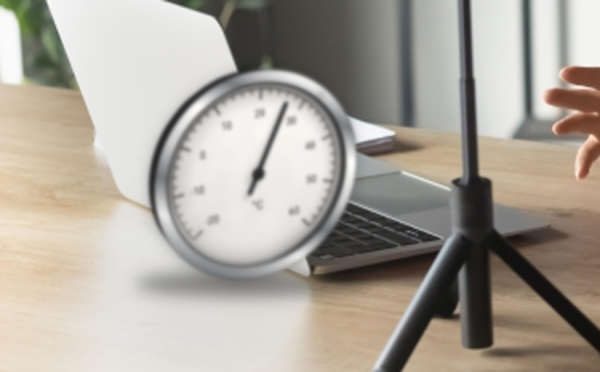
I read value=26 unit=°C
